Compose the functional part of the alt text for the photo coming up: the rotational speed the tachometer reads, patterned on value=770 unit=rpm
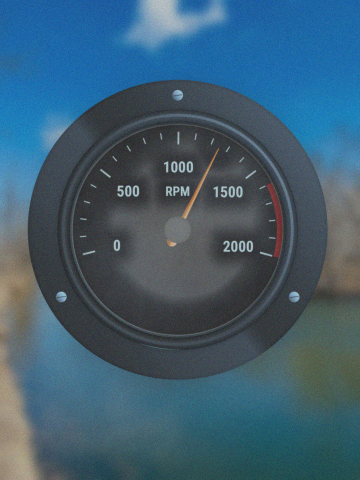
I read value=1250 unit=rpm
